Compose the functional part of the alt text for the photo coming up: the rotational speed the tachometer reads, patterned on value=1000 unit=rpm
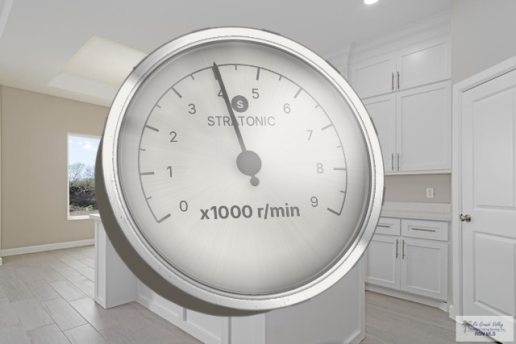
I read value=4000 unit=rpm
